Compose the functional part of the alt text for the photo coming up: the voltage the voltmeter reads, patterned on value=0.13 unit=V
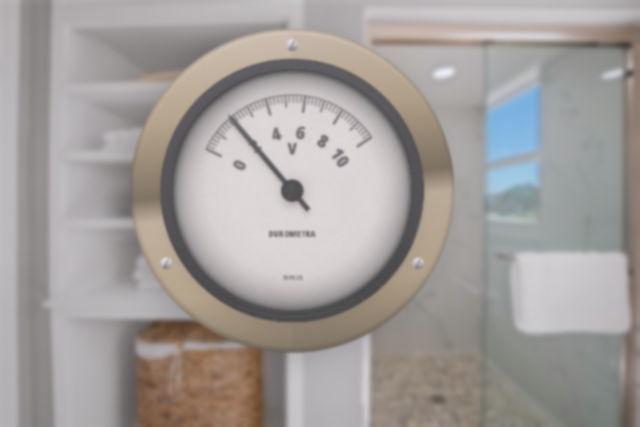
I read value=2 unit=V
